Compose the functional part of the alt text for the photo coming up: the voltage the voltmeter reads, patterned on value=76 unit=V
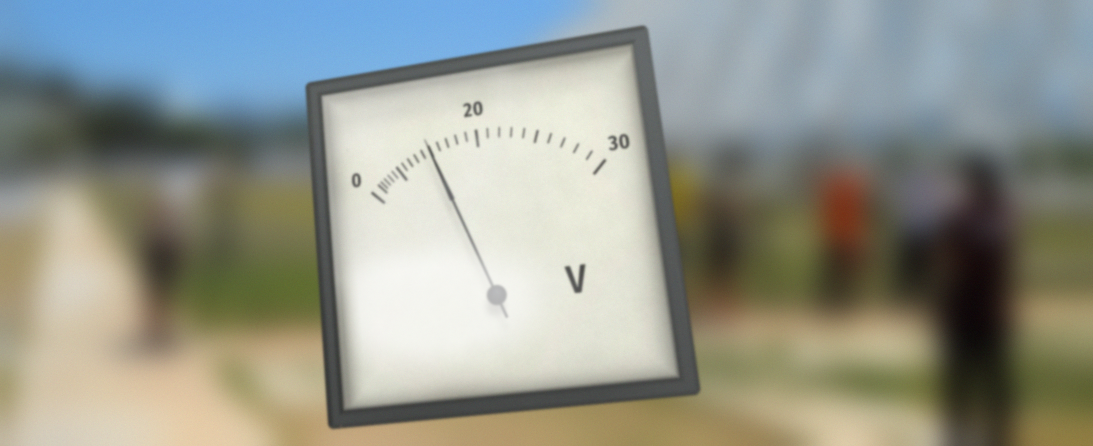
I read value=15 unit=V
